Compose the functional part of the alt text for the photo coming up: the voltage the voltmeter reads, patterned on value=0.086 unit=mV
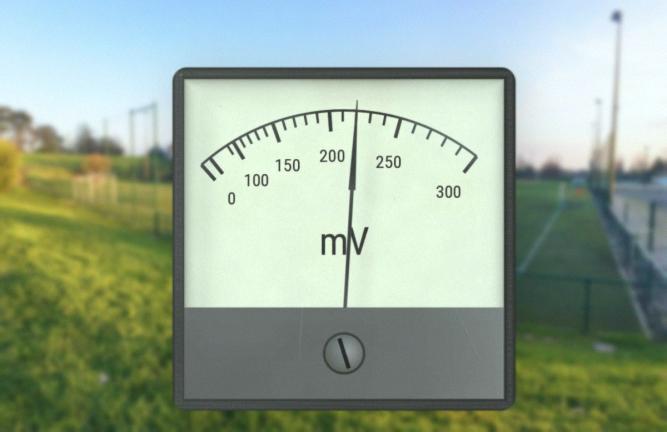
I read value=220 unit=mV
